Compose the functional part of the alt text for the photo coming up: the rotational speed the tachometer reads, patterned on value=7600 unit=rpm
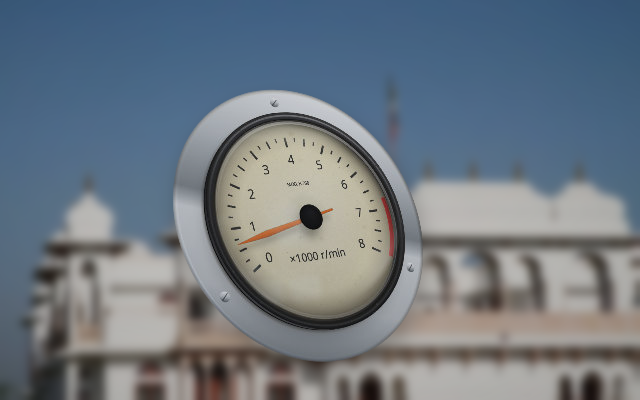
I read value=625 unit=rpm
